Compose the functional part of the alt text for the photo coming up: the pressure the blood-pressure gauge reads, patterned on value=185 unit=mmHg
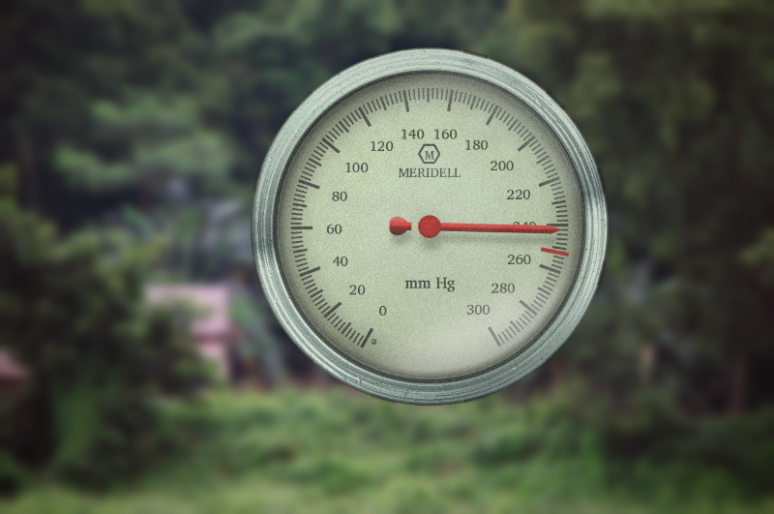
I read value=242 unit=mmHg
